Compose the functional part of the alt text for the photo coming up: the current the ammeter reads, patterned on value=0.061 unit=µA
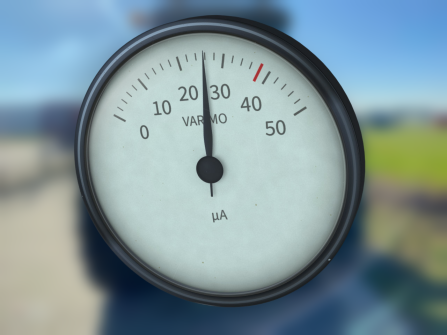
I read value=26 unit=µA
